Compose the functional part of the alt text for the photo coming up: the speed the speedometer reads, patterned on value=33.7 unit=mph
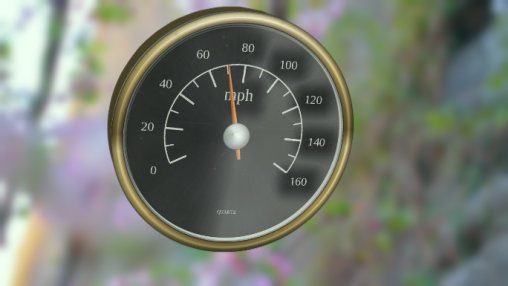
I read value=70 unit=mph
